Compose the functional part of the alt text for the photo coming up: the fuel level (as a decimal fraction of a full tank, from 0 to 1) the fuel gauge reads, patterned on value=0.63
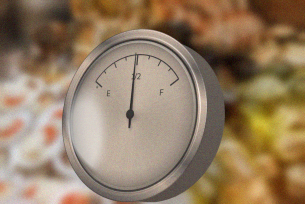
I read value=0.5
